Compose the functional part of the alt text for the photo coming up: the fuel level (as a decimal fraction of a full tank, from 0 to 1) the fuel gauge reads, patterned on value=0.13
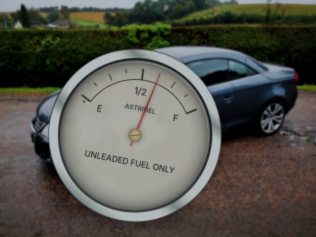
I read value=0.625
